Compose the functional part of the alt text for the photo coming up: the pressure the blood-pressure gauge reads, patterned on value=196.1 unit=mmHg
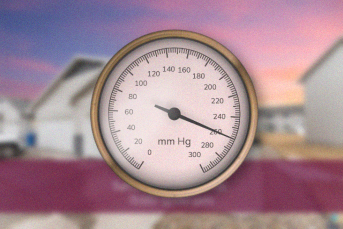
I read value=260 unit=mmHg
